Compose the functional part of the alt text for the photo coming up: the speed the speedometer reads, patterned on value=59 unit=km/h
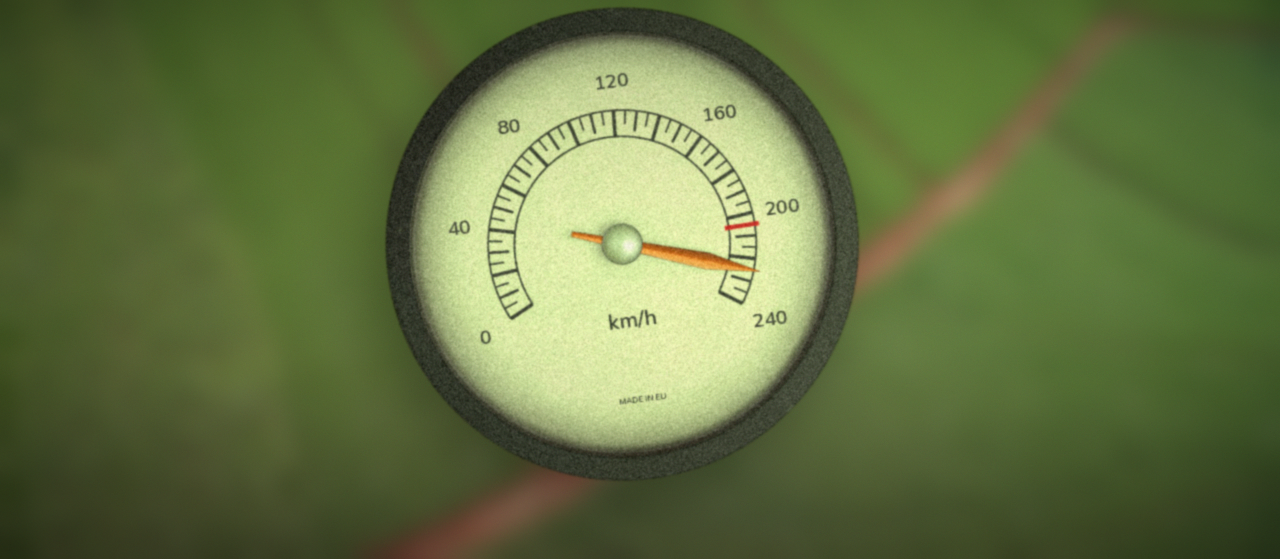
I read value=225 unit=km/h
